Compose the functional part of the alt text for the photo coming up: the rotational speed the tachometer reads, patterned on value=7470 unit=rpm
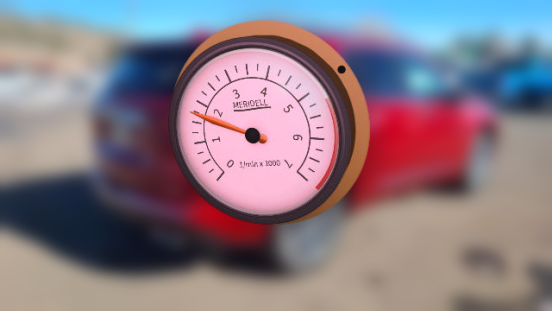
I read value=1750 unit=rpm
